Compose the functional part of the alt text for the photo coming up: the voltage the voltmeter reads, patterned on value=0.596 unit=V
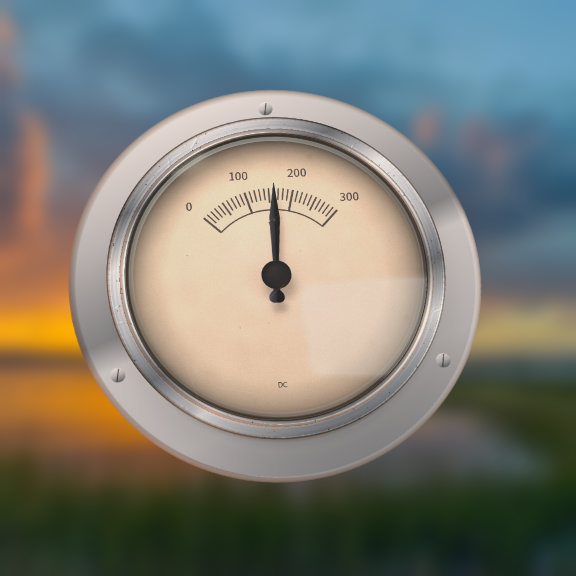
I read value=160 unit=V
